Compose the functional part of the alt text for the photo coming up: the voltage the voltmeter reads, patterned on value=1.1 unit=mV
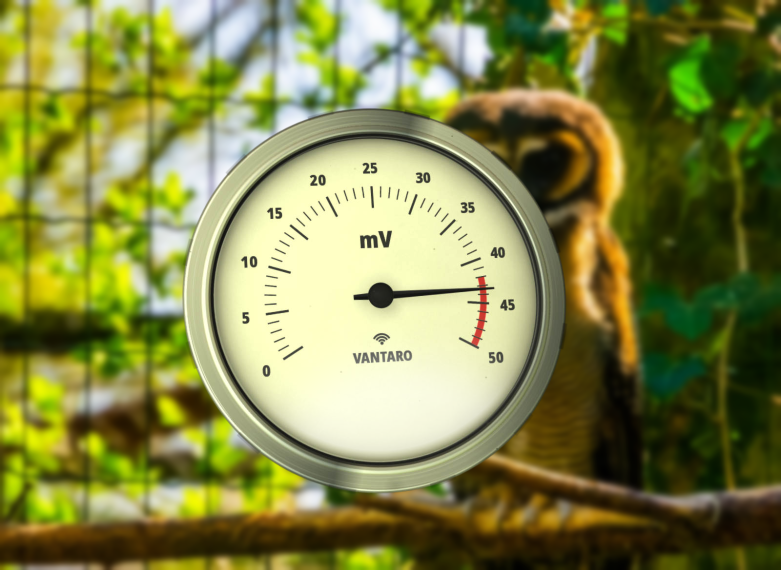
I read value=43.5 unit=mV
